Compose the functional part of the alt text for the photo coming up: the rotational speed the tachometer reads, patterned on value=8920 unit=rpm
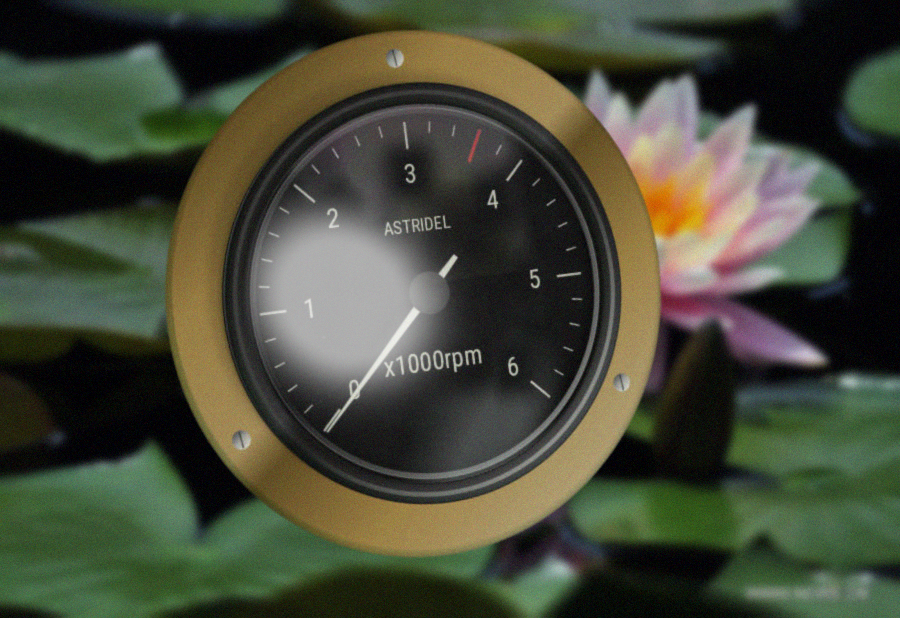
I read value=0 unit=rpm
